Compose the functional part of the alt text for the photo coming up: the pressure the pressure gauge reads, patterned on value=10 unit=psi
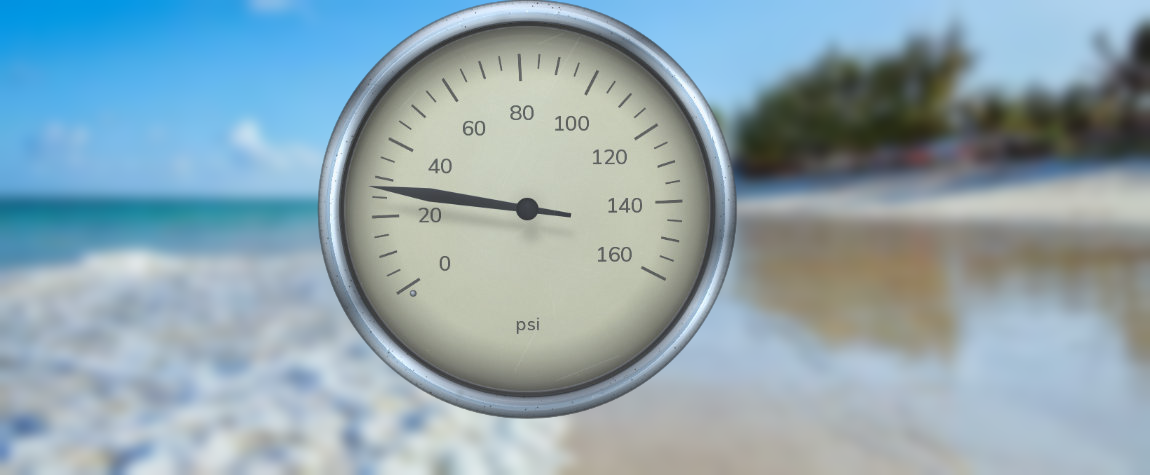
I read value=27.5 unit=psi
